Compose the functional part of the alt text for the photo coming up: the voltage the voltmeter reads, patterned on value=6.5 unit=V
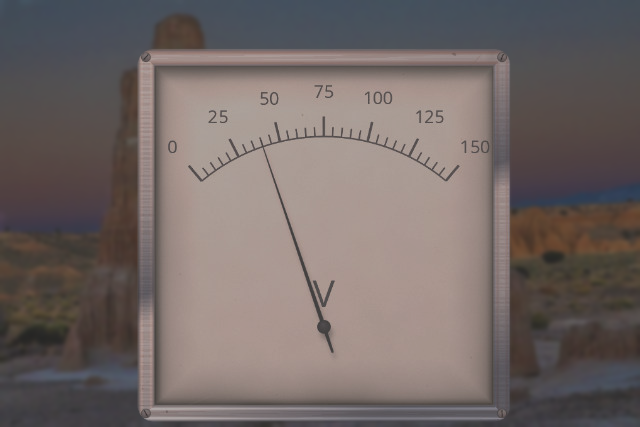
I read value=40 unit=V
